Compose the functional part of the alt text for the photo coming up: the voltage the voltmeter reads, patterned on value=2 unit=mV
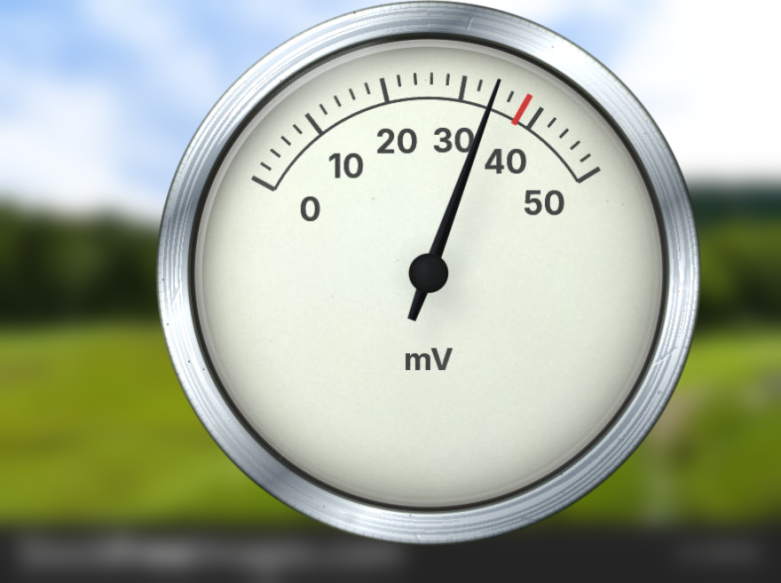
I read value=34 unit=mV
